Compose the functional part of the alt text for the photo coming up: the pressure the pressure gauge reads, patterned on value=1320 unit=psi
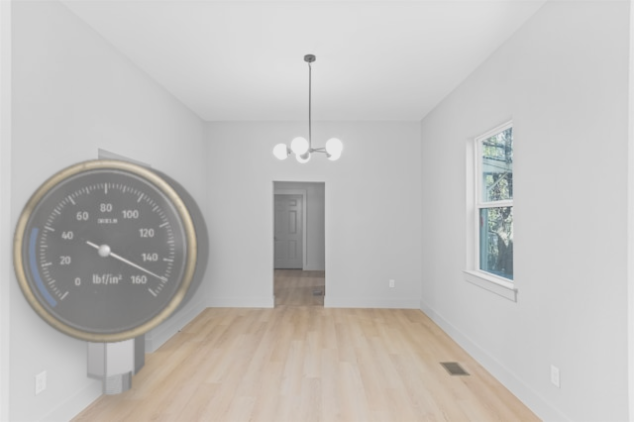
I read value=150 unit=psi
